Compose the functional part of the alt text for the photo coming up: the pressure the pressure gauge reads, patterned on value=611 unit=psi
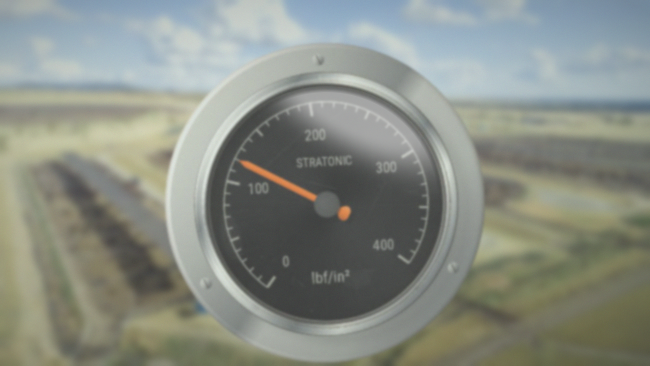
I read value=120 unit=psi
